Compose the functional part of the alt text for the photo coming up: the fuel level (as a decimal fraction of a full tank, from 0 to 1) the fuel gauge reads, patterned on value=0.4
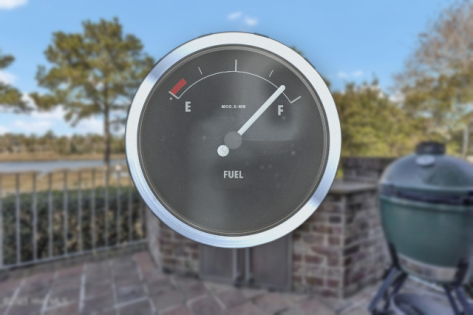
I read value=0.875
